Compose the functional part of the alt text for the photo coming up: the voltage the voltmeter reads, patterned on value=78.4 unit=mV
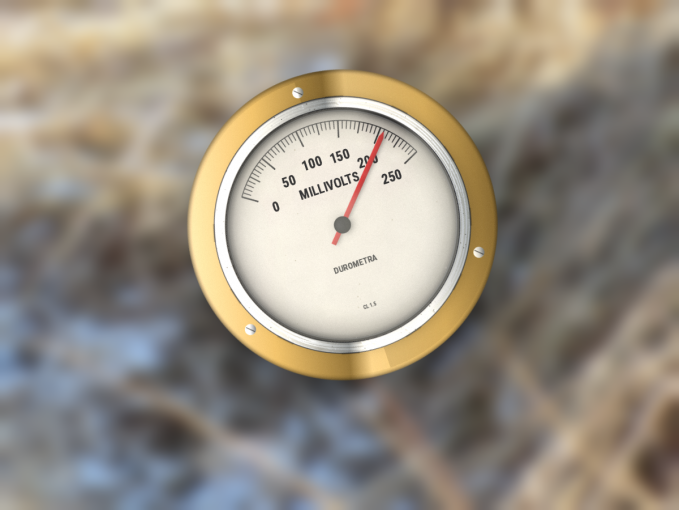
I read value=205 unit=mV
